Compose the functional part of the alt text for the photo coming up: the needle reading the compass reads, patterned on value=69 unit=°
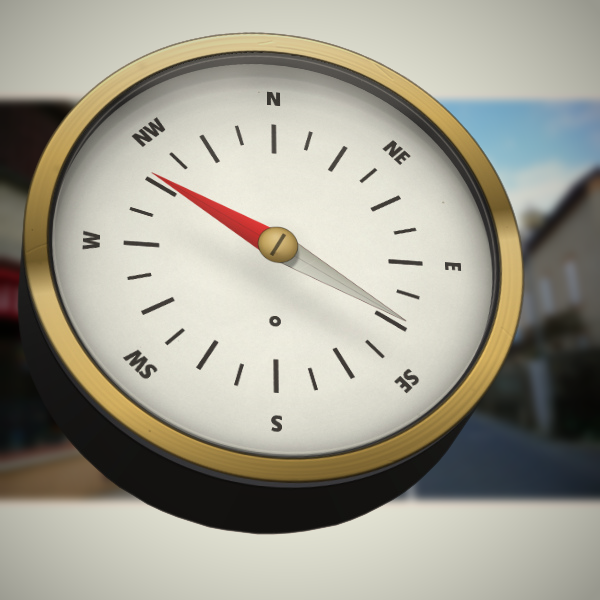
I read value=300 unit=°
